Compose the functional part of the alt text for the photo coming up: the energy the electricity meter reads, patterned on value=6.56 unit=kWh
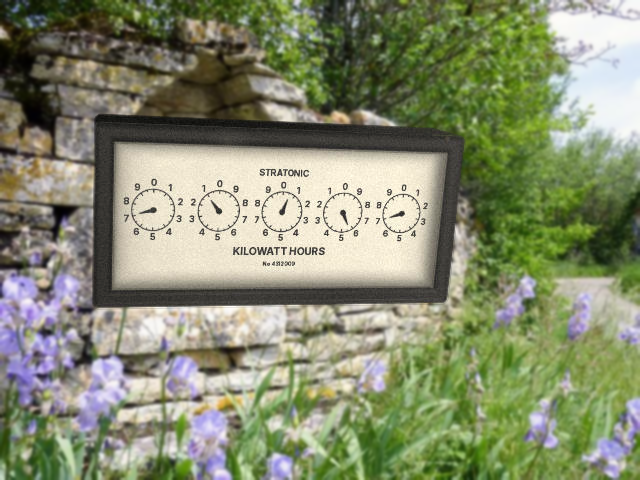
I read value=71057 unit=kWh
